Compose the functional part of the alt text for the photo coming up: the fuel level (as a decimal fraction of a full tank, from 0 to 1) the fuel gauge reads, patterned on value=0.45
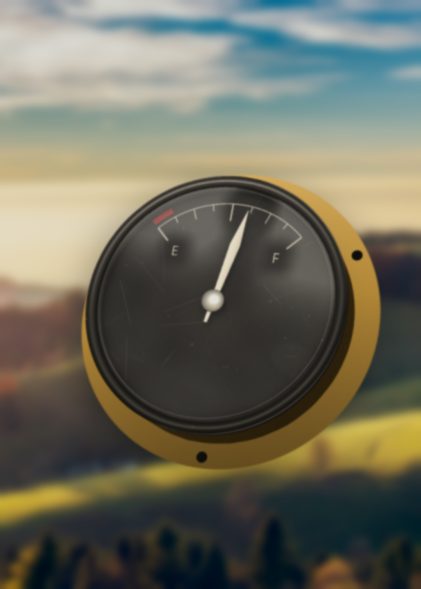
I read value=0.625
